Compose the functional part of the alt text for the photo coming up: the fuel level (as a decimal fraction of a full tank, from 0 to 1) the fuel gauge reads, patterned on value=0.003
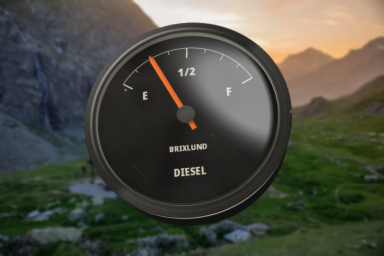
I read value=0.25
